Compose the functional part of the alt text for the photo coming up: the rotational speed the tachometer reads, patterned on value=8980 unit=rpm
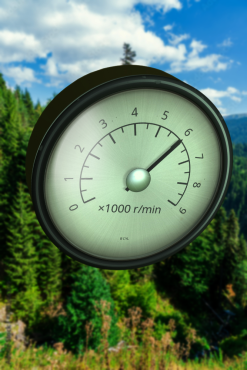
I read value=6000 unit=rpm
